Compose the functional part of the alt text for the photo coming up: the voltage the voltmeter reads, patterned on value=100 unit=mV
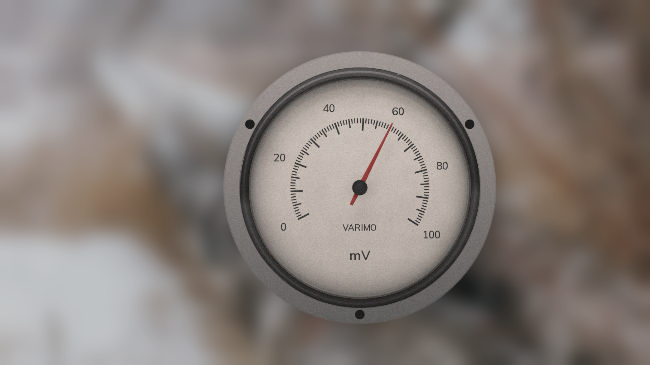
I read value=60 unit=mV
